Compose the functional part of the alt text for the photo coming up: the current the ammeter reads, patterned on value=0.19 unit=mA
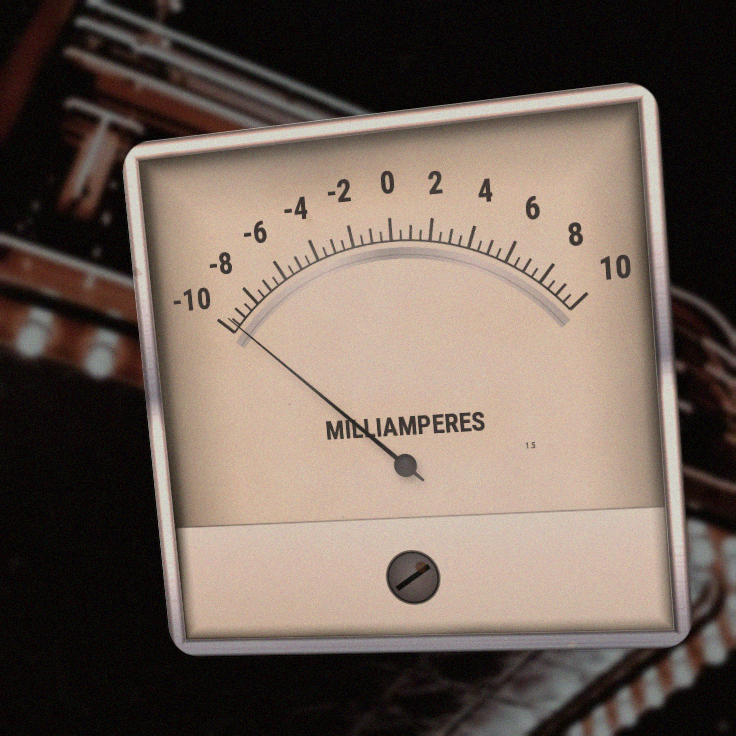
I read value=-9.5 unit=mA
